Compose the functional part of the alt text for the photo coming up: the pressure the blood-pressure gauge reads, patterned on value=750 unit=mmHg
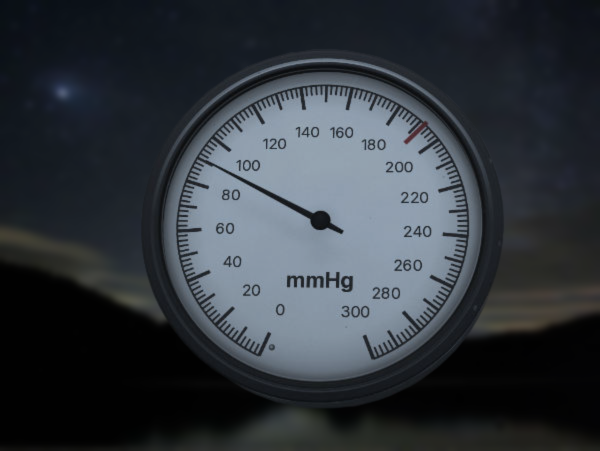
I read value=90 unit=mmHg
